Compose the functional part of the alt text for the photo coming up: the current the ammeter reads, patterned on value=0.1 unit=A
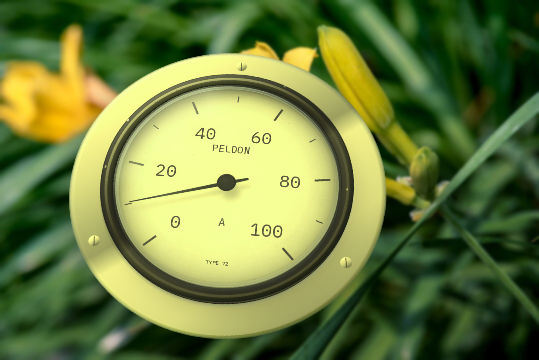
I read value=10 unit=A
